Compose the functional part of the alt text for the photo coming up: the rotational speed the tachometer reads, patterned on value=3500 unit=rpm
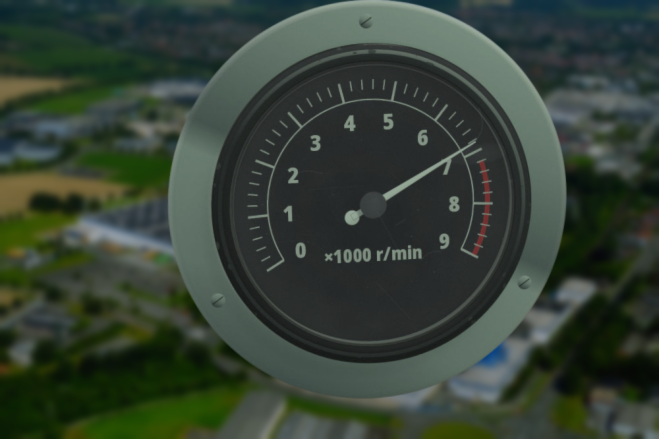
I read value=6800 unit=rpm
